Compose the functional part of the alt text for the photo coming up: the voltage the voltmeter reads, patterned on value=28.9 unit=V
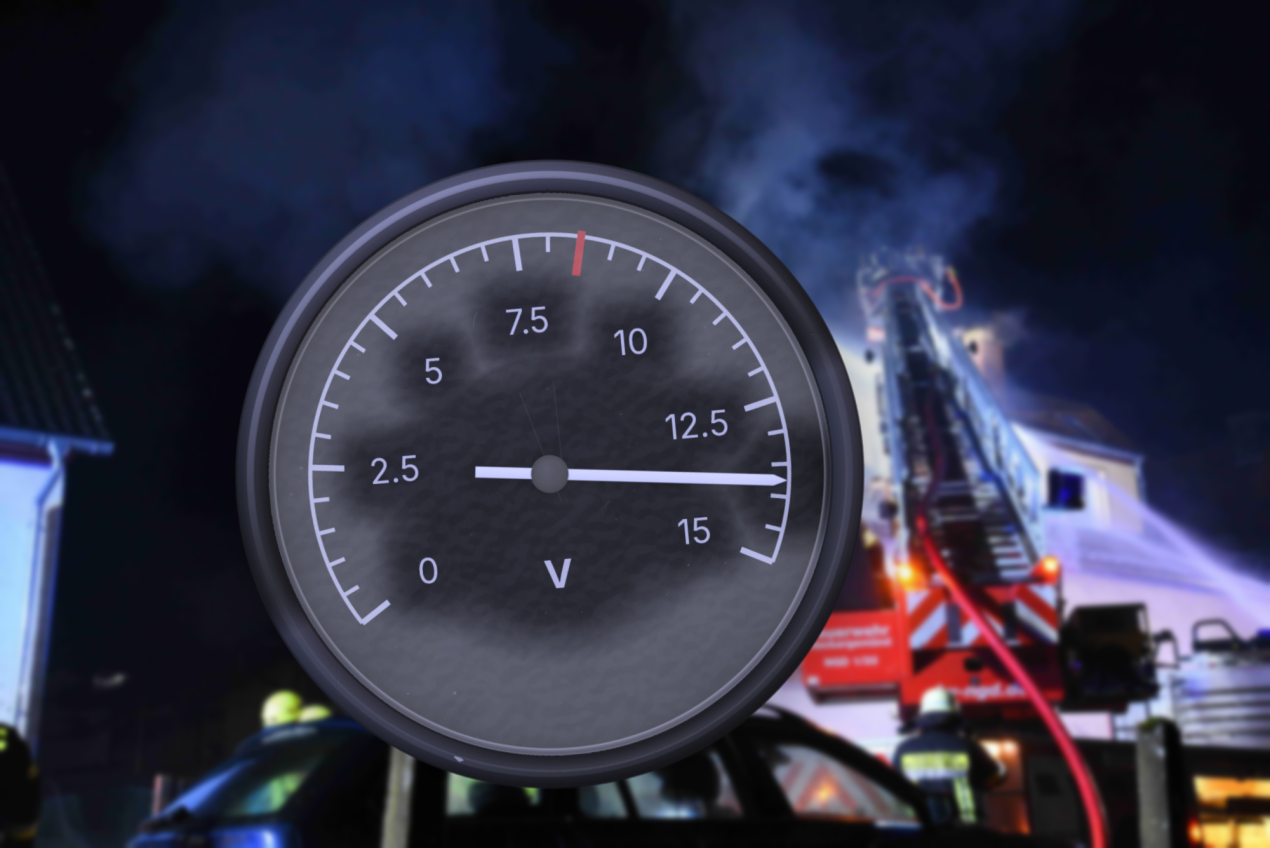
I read value=13.75 unit=V
